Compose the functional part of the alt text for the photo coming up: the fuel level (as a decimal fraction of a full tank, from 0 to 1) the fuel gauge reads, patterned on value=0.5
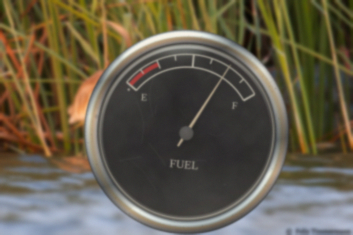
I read value=0.75
